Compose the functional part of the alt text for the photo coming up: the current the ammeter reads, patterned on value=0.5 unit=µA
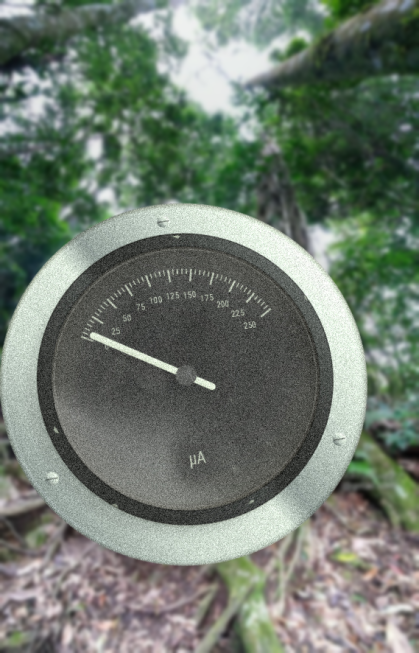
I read value=5 unit=µA
